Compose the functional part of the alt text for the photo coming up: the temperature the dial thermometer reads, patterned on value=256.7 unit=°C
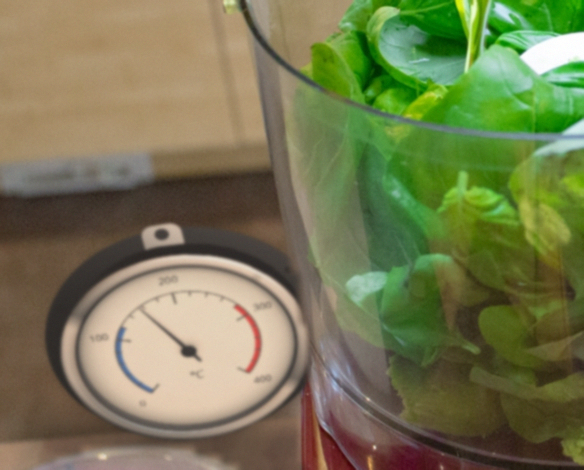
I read value=160 unit=°C
